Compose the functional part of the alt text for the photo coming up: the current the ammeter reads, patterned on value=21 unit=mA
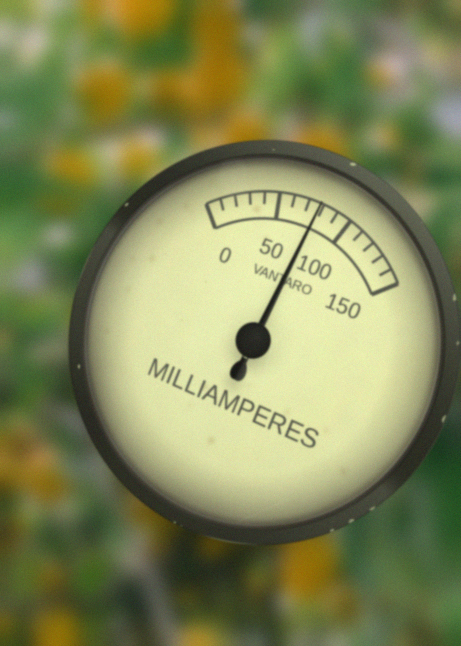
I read value=80 unit=mA
